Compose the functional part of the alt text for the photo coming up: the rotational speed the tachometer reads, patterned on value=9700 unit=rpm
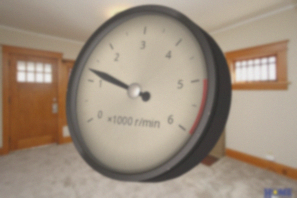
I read value=1250 unit=rpm
